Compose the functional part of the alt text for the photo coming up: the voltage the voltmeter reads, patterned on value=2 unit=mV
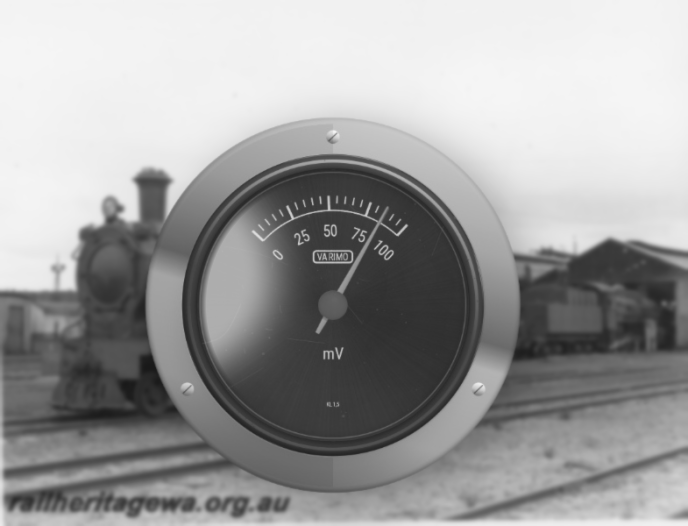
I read value=85 unit=mV
